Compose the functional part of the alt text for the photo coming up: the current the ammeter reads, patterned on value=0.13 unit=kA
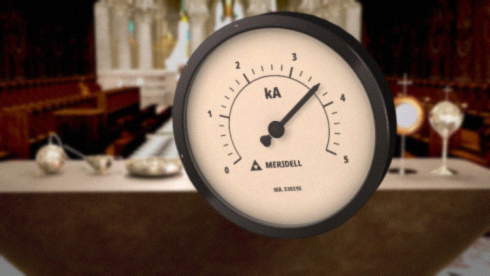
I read value=3.6 unit=kA
